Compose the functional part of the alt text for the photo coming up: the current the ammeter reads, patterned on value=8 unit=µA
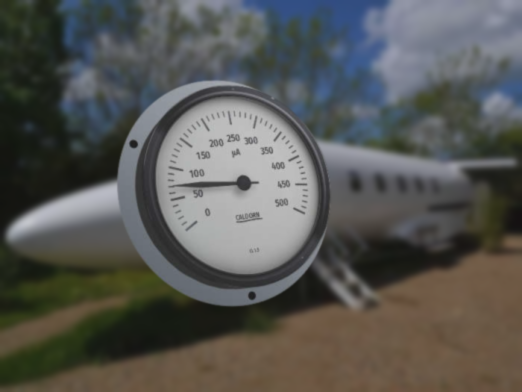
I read value=70 unit=µA
